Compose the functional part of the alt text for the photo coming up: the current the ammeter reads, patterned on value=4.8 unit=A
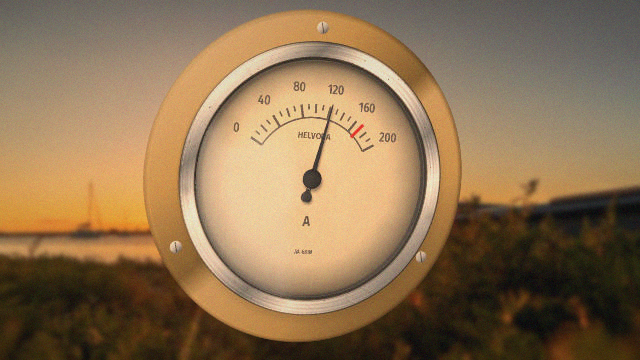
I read value=120 unit=A
